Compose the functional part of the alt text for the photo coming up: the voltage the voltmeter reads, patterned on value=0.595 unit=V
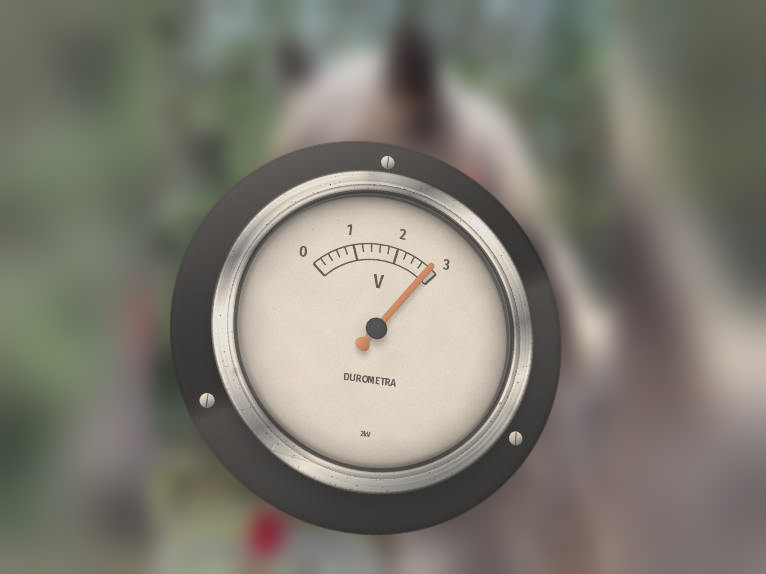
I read value=2.8 unit=V
